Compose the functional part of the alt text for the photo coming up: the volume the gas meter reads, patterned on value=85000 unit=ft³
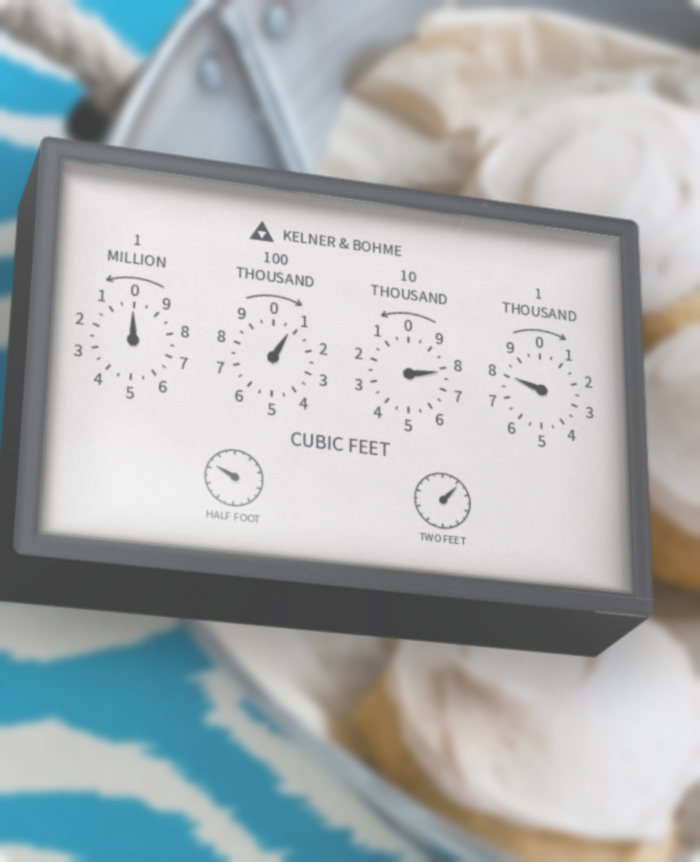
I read value=7800 unit=ft³
